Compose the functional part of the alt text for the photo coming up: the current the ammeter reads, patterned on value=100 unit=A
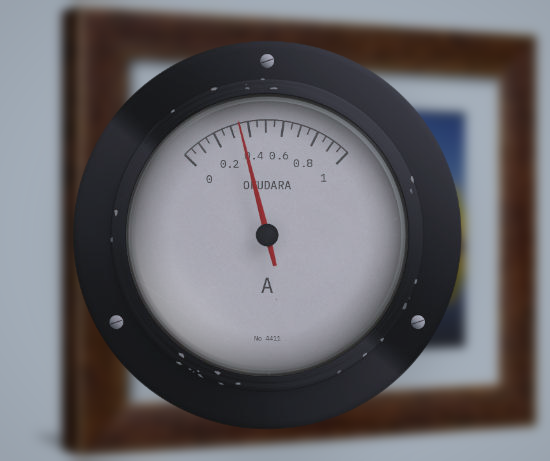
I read value=0.35 unit=A
